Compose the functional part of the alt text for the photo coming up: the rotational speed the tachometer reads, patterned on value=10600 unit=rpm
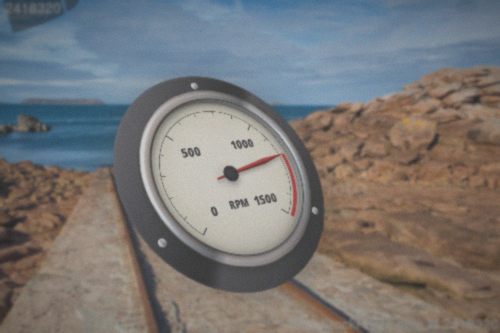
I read value=1200 unit=rpm
